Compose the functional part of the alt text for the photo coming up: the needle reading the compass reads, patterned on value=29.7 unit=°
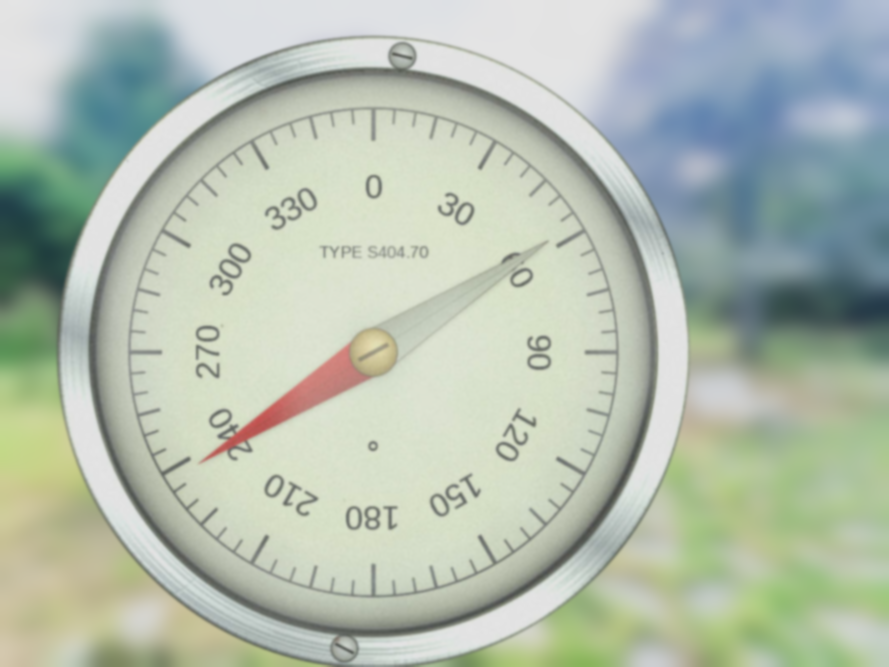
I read value=237.5 unit=°
